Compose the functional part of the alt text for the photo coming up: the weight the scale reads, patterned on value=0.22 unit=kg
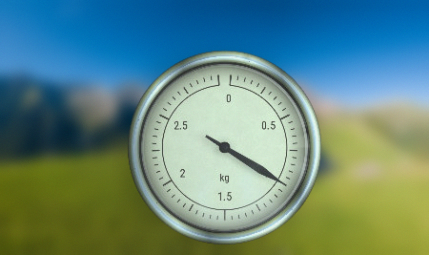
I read value=1 unit=kg
